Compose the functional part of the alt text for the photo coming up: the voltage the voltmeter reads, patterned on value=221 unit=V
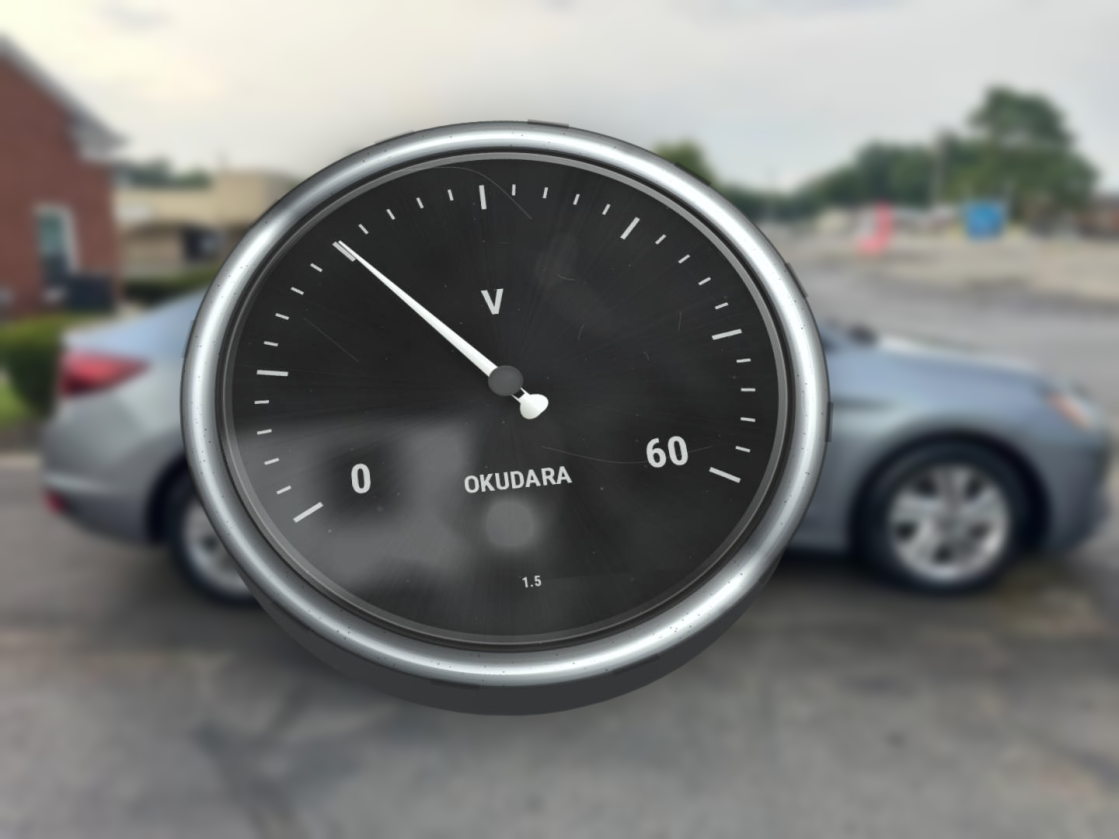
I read value=20 unit=V
